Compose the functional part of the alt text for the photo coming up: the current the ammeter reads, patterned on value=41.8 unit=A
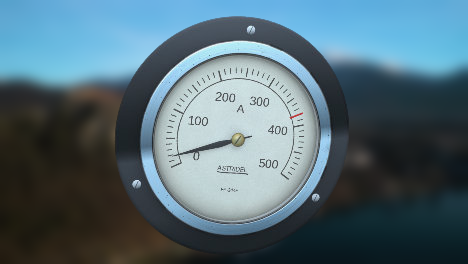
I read value=20 unit=A
